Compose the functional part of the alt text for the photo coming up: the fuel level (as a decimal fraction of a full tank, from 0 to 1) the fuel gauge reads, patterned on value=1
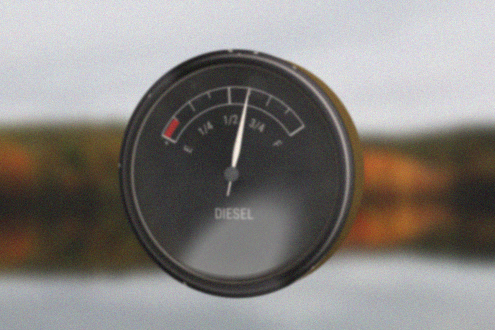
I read value=0.625
